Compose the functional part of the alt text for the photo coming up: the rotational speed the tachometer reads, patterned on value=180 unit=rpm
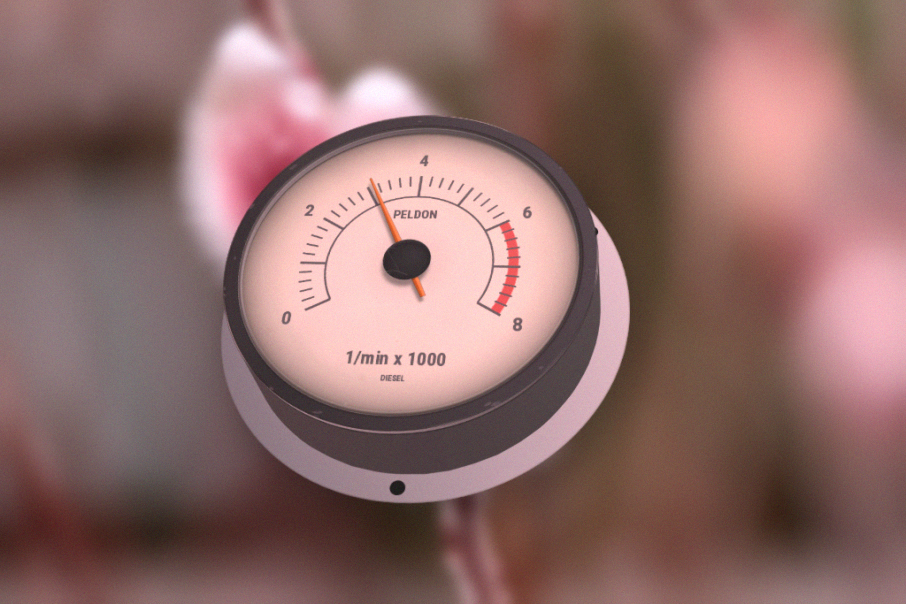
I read value=3100 unit=rpm
